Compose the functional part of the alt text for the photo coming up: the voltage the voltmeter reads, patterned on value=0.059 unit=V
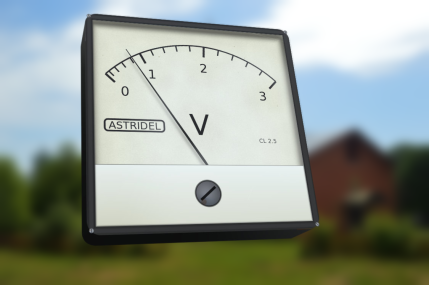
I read value=0.8 unit=V
